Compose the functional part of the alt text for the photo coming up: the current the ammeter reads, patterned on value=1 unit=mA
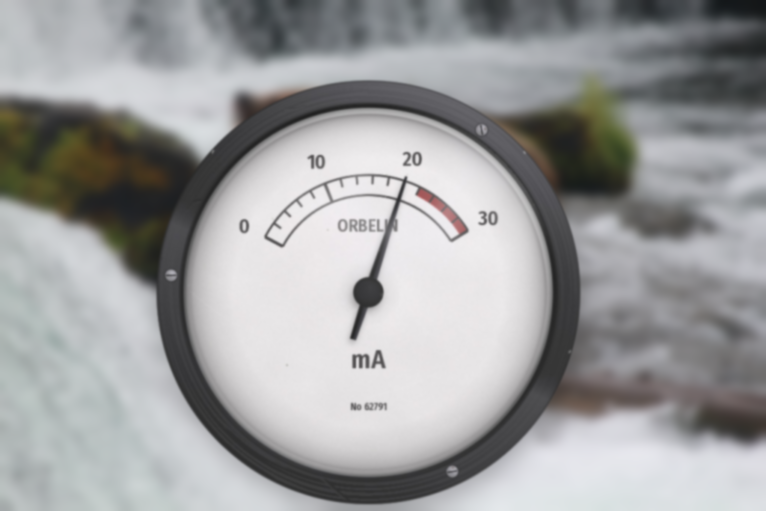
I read value=20 unit=mA
